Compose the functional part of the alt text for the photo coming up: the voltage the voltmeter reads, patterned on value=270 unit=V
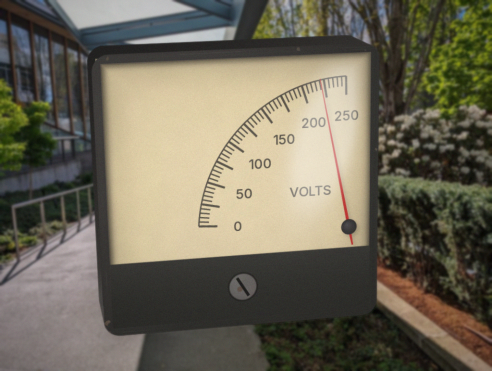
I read value=220 unit=V
